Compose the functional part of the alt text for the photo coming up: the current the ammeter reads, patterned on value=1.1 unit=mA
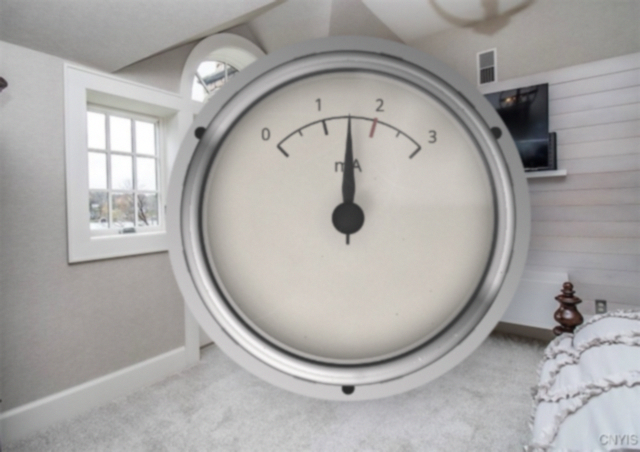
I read value=1.5 unit=mA
